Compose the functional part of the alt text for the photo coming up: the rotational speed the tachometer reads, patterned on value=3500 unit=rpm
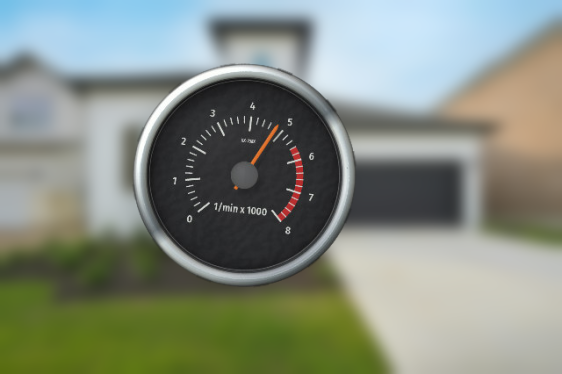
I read value=4800 unit=rpm
